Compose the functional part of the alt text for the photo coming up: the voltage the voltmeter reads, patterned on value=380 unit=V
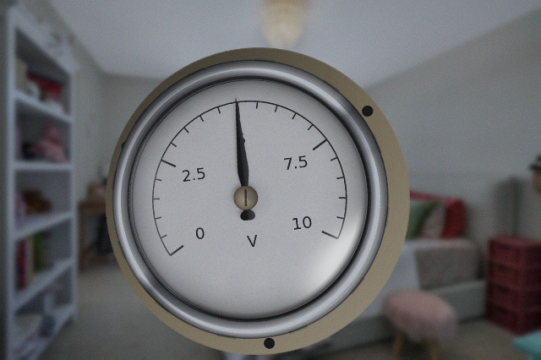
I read value=5 unit=V
